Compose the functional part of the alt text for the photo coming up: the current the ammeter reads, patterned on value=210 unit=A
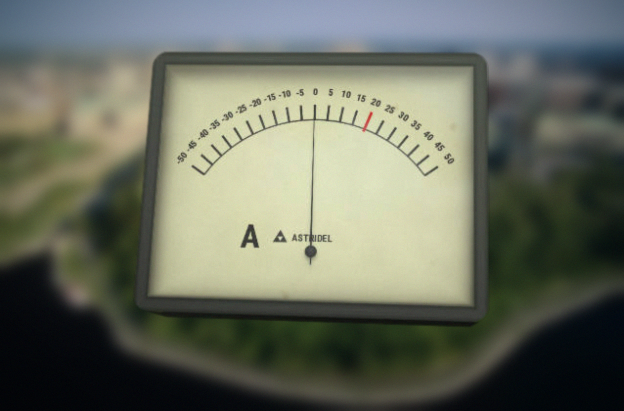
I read value=0 unit=A
